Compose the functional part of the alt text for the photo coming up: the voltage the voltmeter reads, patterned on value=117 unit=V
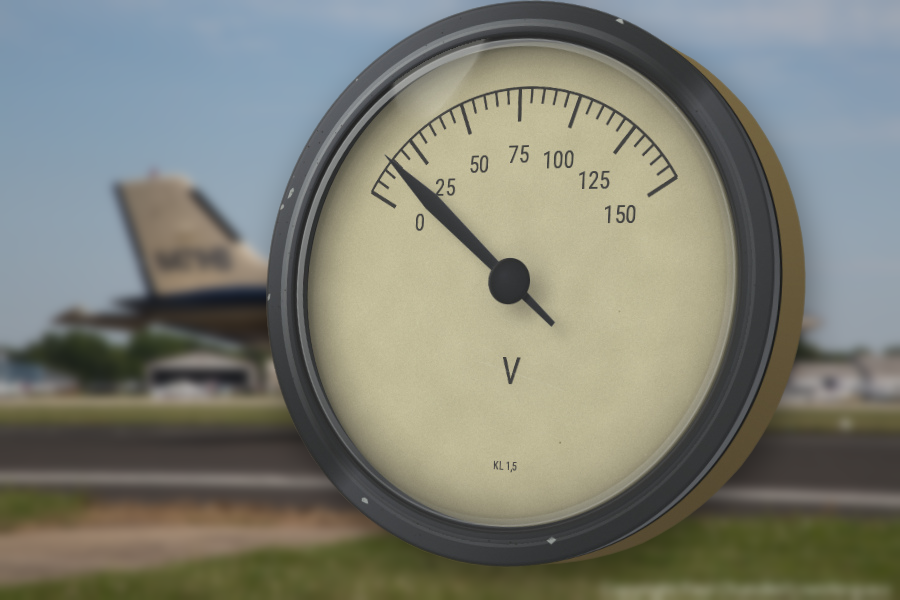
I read value=15 unit=V
